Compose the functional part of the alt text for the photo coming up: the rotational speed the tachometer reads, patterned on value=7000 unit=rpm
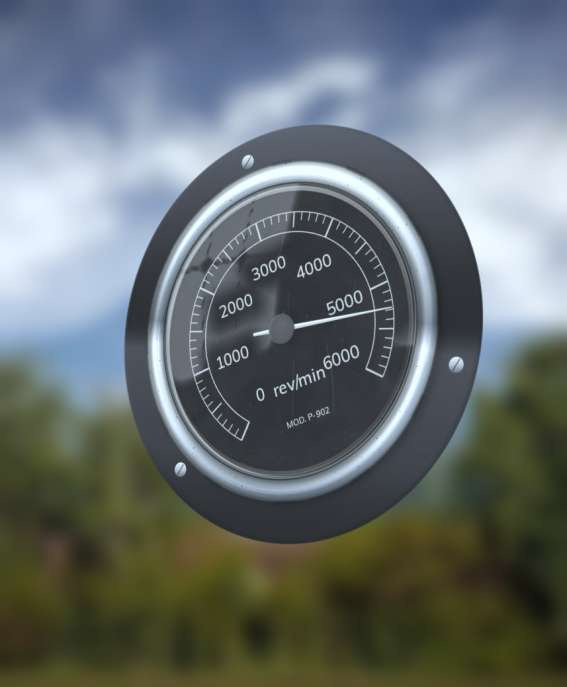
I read value=5300 unit=rpm
